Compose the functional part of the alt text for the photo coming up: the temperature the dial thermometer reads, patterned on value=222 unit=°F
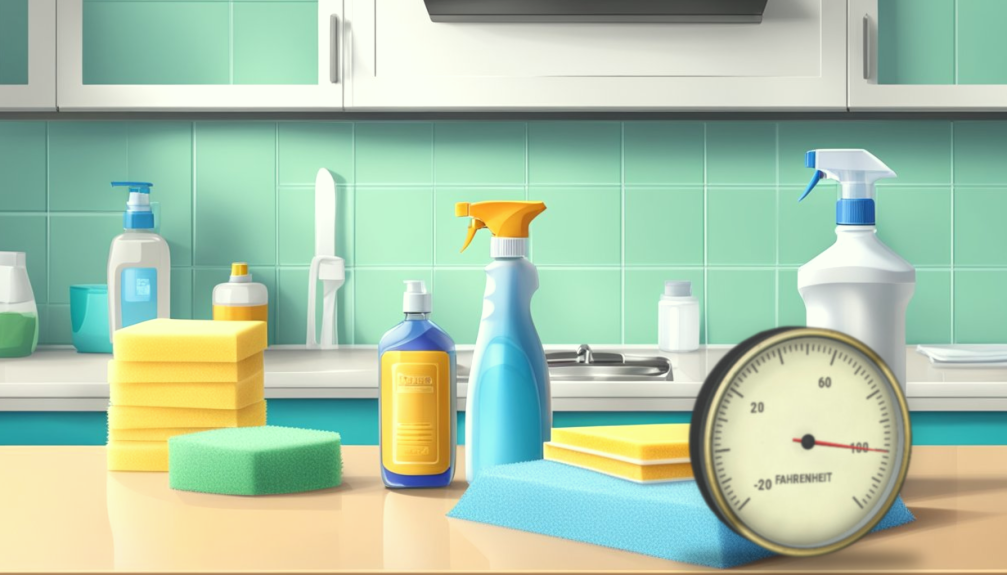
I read value=100 unit=°F
